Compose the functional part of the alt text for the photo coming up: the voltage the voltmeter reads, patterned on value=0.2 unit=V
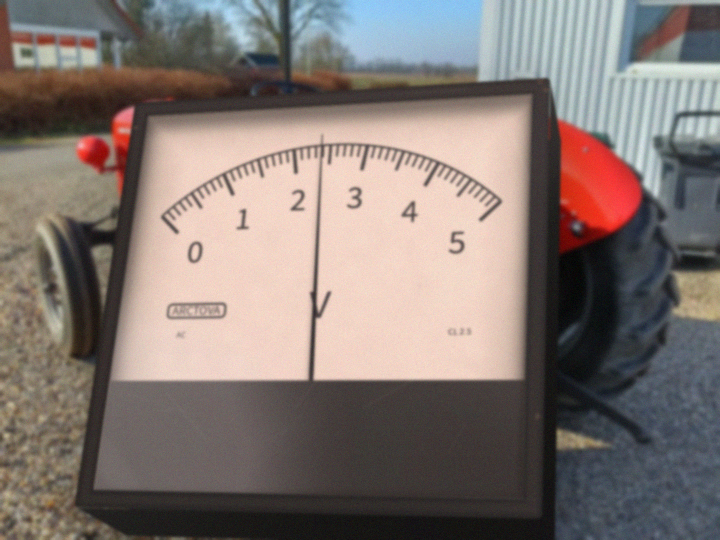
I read value=2.4 unit=V
